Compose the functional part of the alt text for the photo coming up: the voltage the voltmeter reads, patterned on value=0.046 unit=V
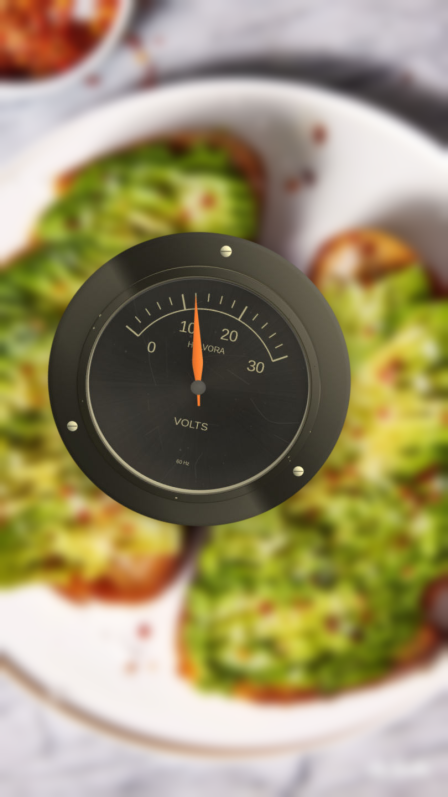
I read value=12 unit=V
